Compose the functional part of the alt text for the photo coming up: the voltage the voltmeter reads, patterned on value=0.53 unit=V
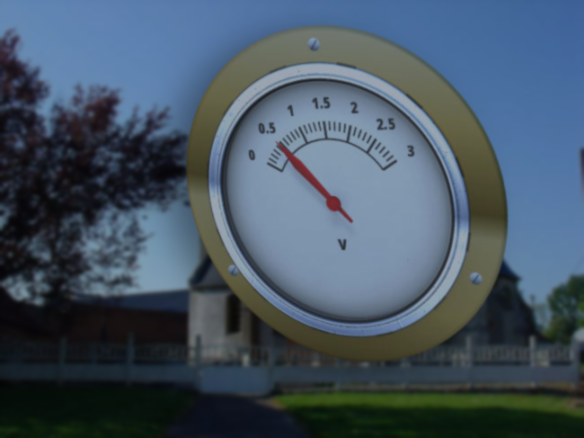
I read value=0.5 unit=V
